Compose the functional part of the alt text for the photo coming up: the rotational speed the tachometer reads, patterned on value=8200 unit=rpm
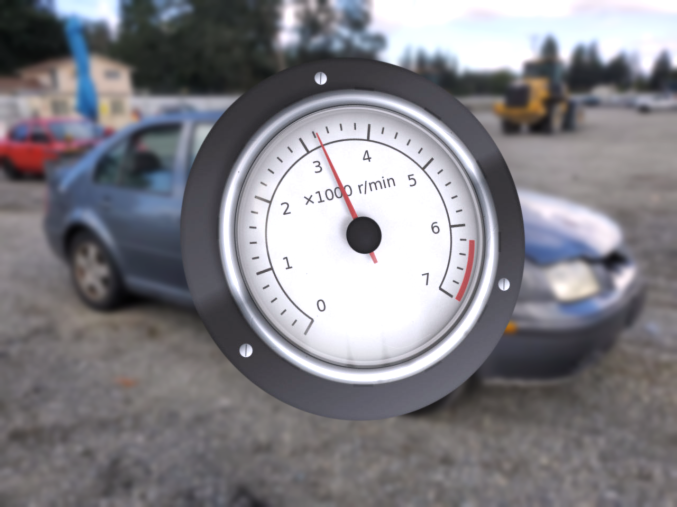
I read value=3200 unit=rpm
